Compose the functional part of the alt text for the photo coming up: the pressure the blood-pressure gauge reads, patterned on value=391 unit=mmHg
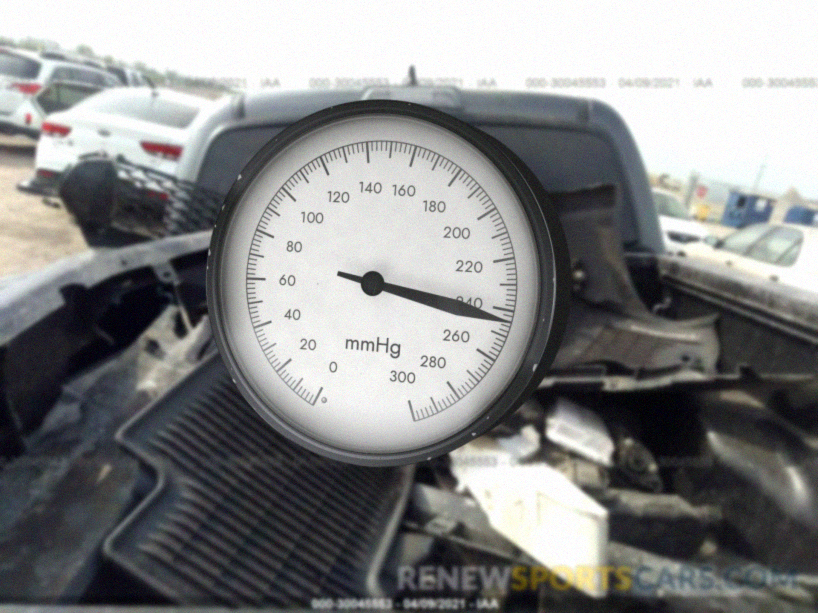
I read value=244 unit=mmHg
